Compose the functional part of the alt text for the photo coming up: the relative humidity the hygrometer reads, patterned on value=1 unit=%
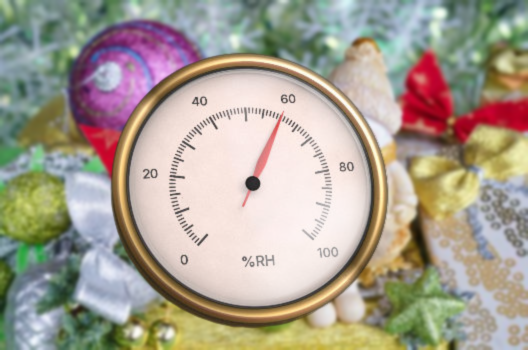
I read value=60 unit=%
